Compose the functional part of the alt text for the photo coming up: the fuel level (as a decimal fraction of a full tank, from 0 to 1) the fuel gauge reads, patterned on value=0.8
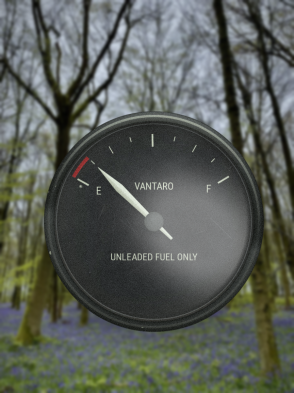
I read value=0.125
